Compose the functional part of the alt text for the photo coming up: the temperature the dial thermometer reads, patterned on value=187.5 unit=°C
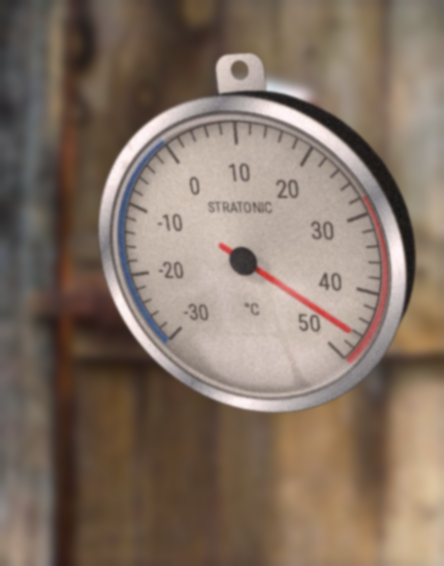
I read value=46 unit=°C
